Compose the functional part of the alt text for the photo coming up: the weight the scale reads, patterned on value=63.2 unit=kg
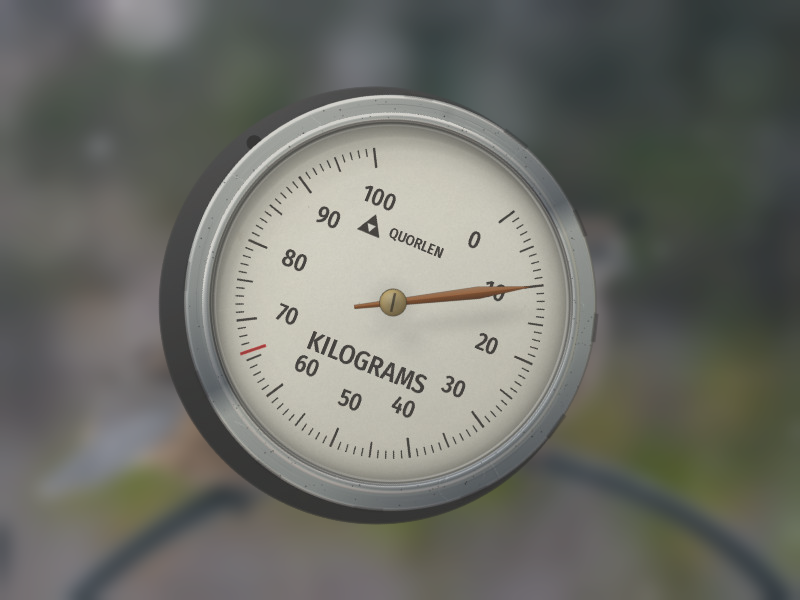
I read value=10 unit=kg
